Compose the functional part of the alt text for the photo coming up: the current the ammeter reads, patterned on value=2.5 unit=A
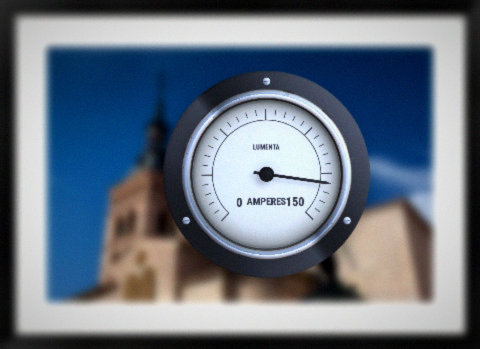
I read value=130 unit=A
